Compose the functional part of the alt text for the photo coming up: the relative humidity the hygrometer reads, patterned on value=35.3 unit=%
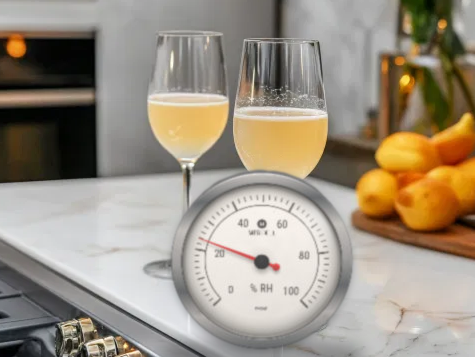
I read value=24 unit=%
